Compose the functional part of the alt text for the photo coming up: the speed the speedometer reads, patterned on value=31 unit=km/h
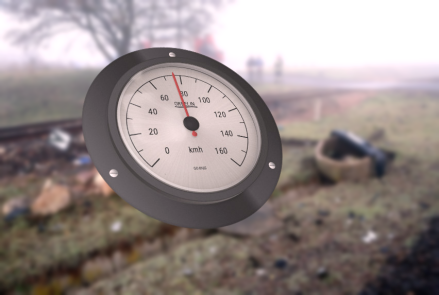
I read value=75 unit=km/h
